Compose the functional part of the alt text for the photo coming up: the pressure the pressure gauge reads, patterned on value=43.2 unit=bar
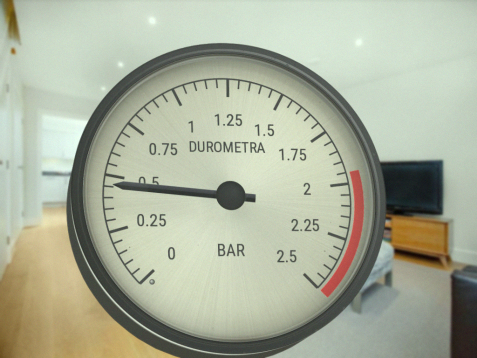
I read value=0.45 unit=bar
